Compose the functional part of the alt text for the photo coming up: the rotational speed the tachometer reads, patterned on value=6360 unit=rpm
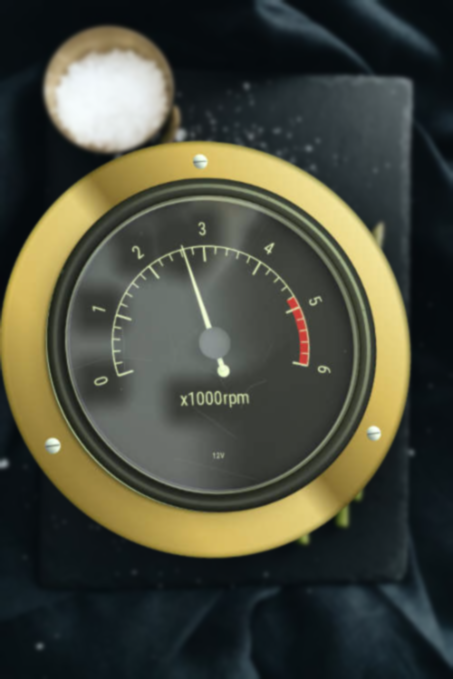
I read value=2600 unit=rpm
